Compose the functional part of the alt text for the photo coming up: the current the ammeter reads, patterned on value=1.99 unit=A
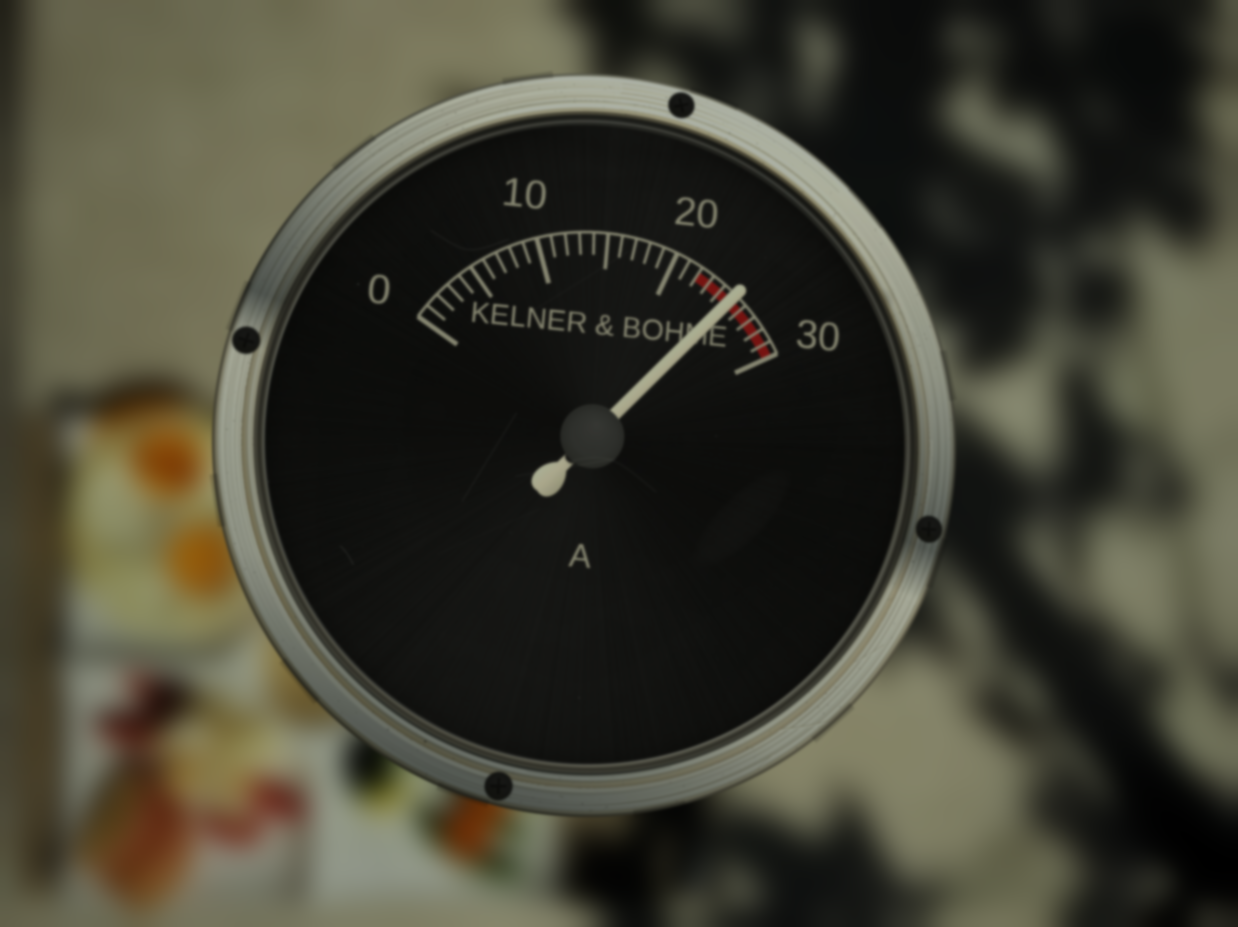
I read value=25 unit=A
